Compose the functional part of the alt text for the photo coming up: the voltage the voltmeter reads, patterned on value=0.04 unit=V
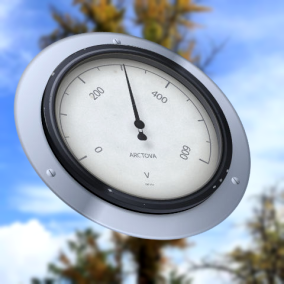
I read value=300 unit=V
